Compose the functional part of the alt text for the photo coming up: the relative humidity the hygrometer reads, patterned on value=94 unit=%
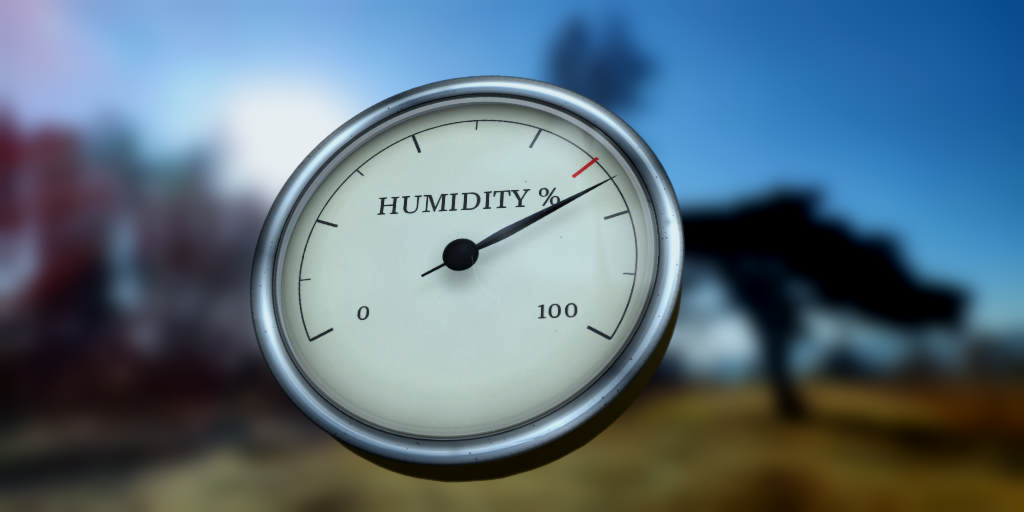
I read value=75 unit=%
